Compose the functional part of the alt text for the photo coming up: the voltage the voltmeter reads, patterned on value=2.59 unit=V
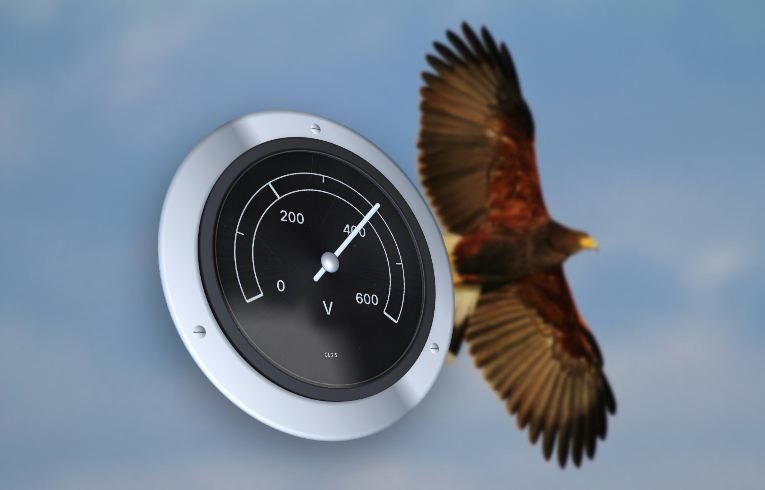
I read value=400 unit=V
